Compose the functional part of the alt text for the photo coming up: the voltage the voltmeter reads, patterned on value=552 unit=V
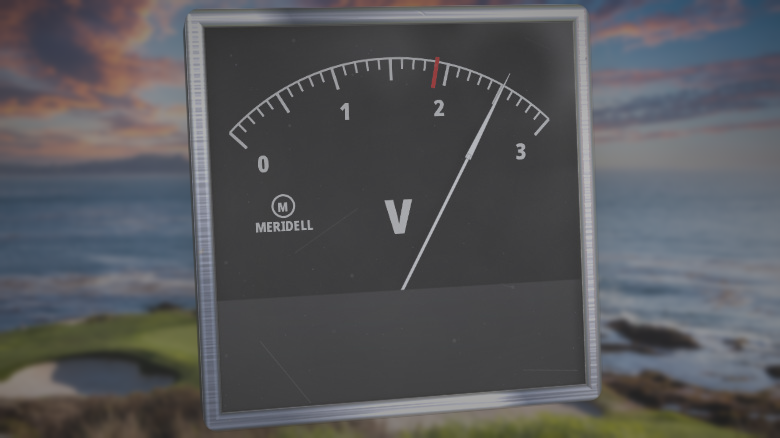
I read value=2.5 unit=V
